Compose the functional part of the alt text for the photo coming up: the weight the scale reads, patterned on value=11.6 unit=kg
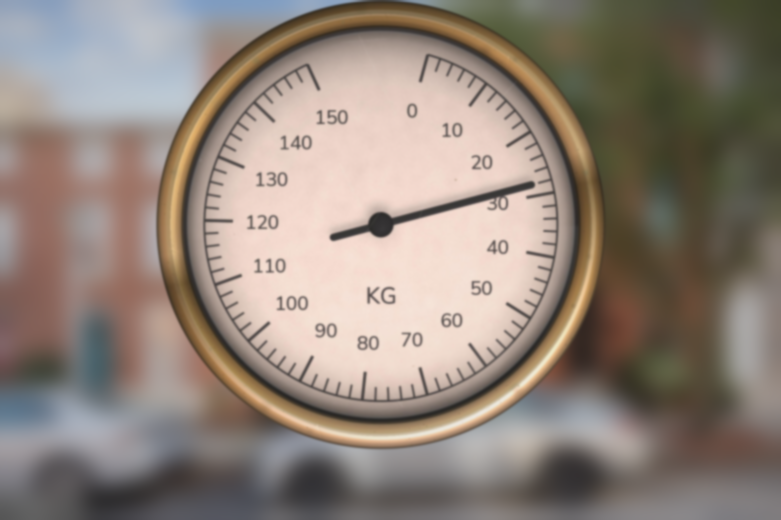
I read value=28 unit=kg
